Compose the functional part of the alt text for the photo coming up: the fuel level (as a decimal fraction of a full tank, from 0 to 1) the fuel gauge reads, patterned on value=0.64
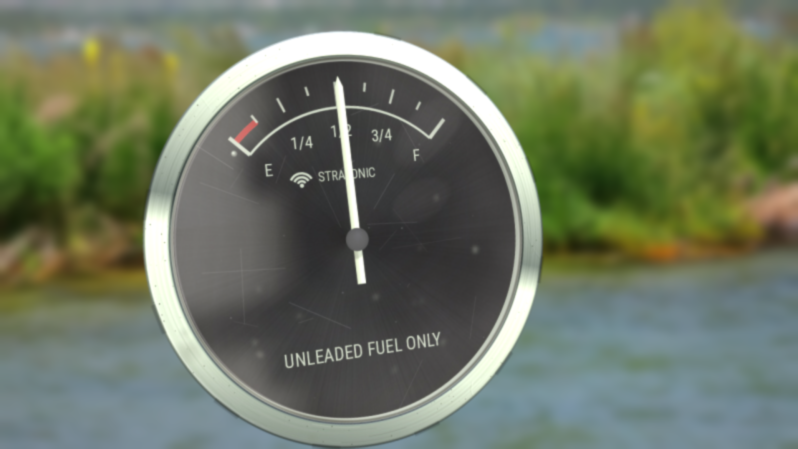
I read value=0.5
